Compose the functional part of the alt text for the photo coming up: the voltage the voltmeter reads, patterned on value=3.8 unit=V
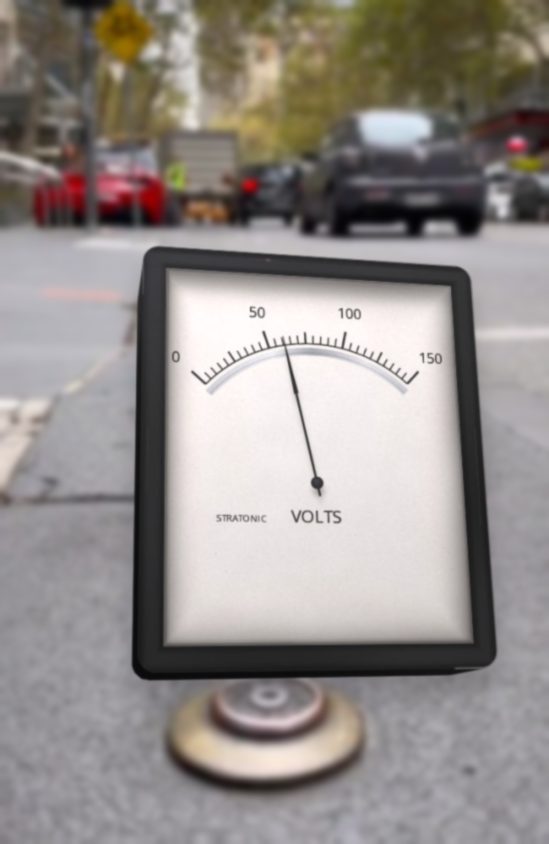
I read value=60 unit=V
